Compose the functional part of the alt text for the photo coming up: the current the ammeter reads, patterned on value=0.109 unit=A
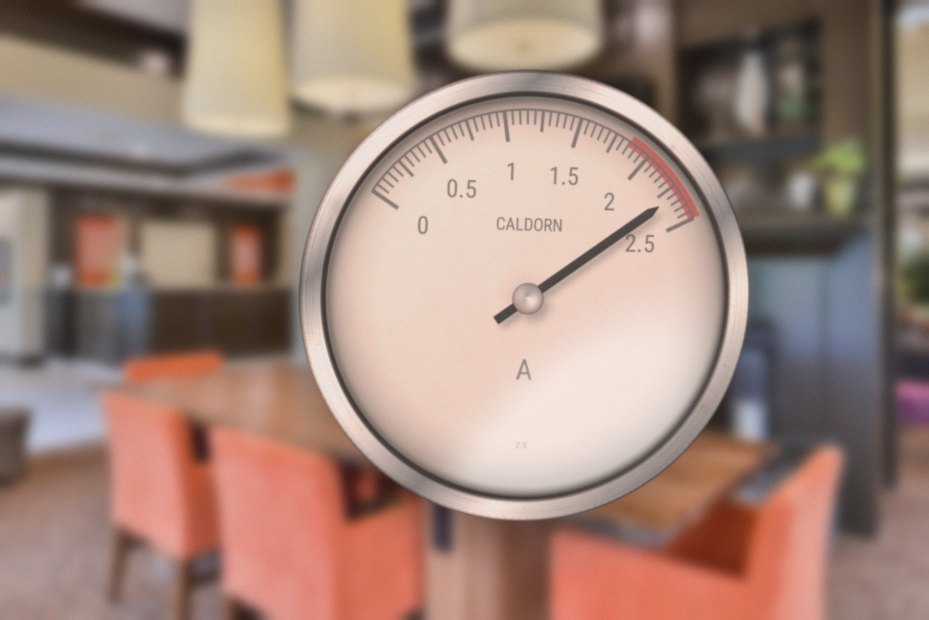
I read value=2.3 unit=A
